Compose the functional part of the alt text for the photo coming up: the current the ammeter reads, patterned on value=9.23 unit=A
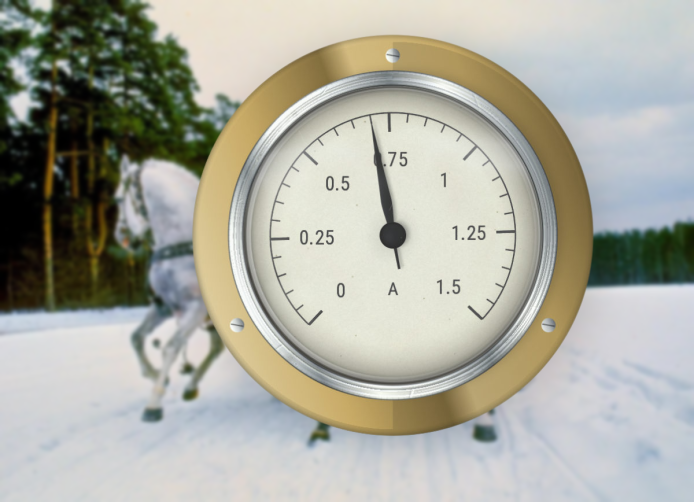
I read value=0.7 unit=A
